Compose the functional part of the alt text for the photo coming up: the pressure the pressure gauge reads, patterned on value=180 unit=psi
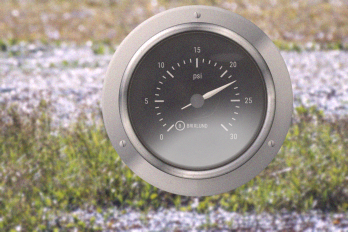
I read value=22 unit=psi
